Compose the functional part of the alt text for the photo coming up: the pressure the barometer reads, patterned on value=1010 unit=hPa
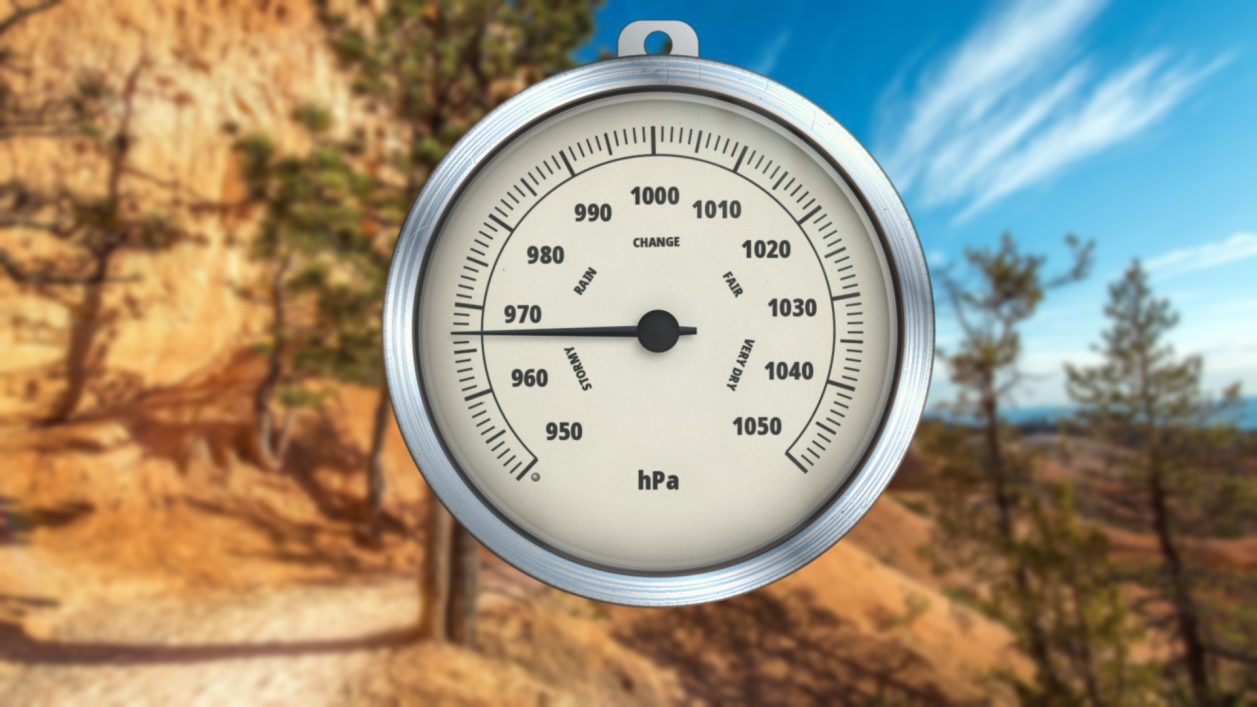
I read value=967 unit=hPa
